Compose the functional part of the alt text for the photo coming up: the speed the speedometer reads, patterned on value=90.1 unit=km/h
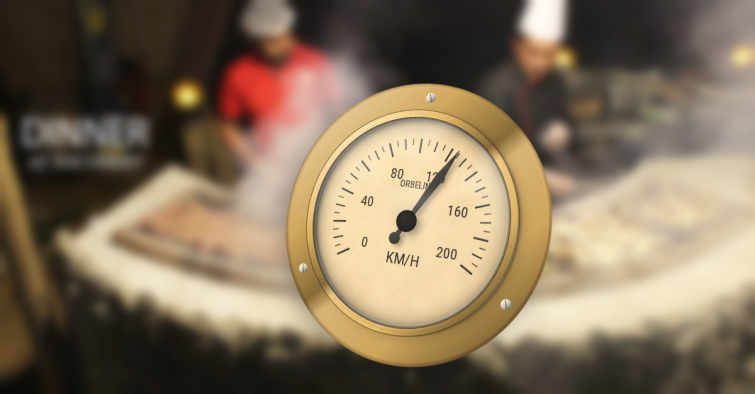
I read value=125 unit=km/h
